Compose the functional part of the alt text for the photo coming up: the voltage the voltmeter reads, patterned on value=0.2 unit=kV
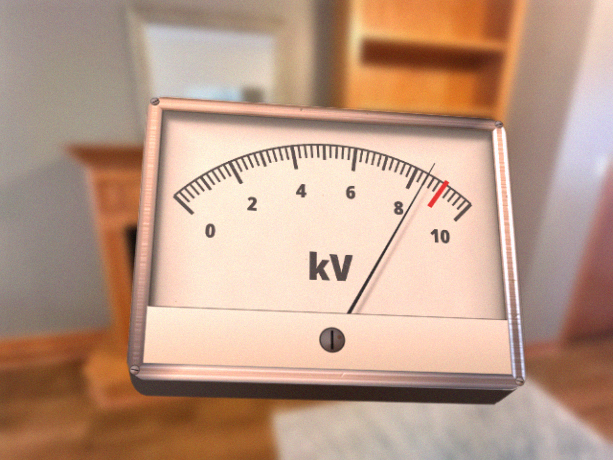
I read value=8.4 unit=kV
